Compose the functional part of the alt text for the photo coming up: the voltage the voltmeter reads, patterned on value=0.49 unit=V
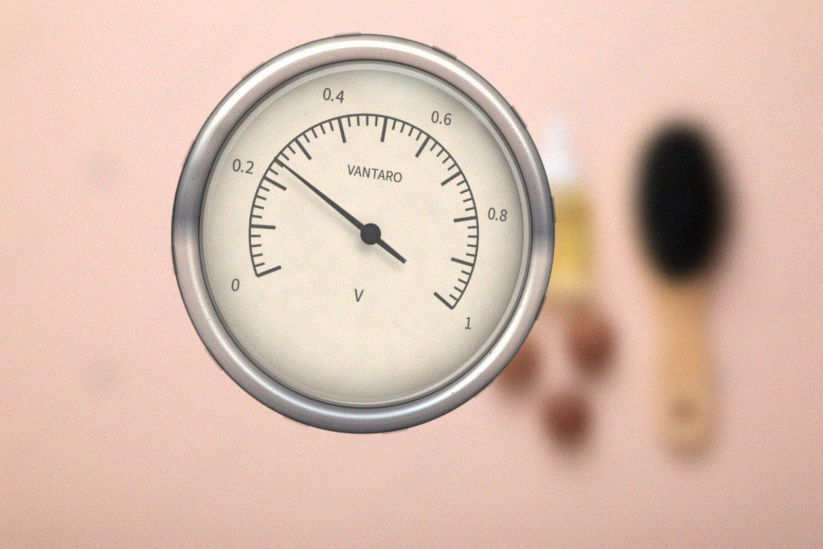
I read value=0.24 unit=V
